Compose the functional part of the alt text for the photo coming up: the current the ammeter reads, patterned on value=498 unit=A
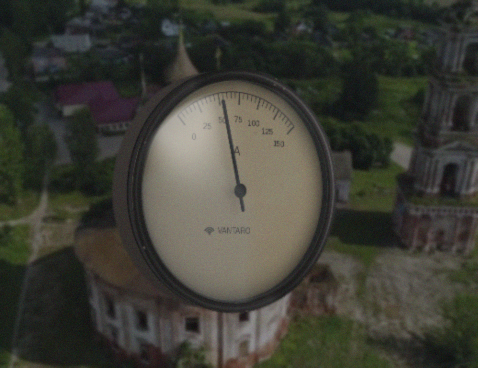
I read value=50 unit=A
